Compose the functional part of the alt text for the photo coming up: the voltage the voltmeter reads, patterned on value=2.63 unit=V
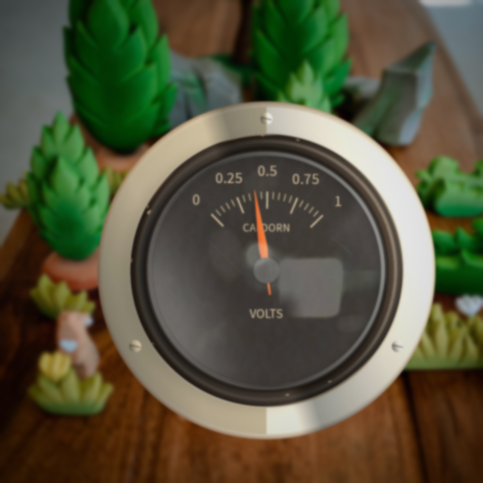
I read value=0.4 unit=V
